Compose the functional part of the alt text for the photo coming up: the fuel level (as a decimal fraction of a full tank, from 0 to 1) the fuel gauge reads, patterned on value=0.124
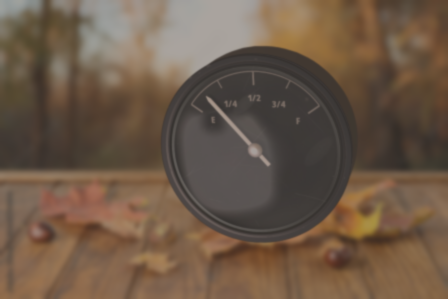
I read value=0.125
